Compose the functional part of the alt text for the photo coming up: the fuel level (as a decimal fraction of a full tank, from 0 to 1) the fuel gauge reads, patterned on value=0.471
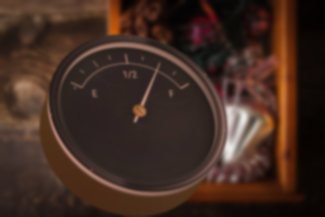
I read value=0.75
